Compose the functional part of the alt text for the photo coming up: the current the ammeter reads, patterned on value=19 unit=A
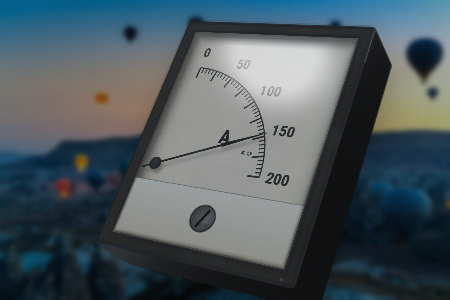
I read value=150 unit=A
